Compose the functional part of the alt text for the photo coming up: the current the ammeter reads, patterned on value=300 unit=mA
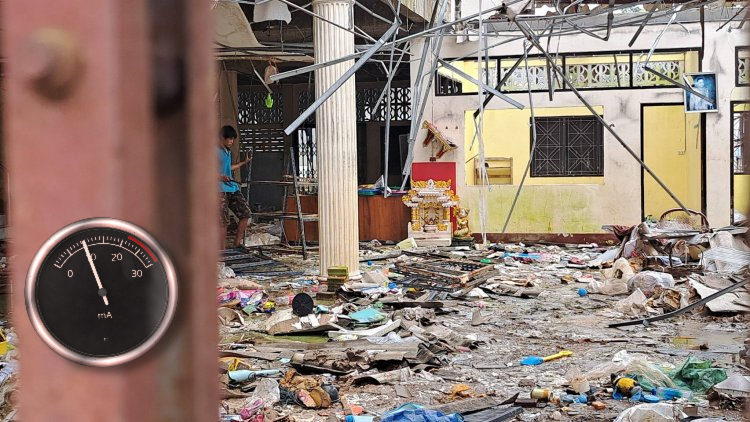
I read value=10 unit=mA
